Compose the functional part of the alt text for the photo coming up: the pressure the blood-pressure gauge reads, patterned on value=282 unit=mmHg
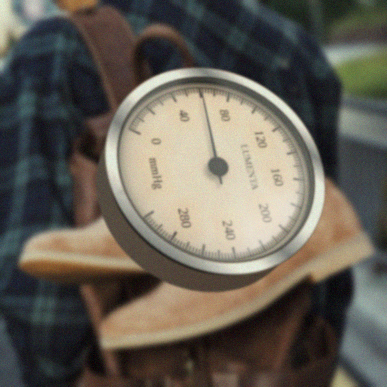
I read value=60 unit=mmHg
